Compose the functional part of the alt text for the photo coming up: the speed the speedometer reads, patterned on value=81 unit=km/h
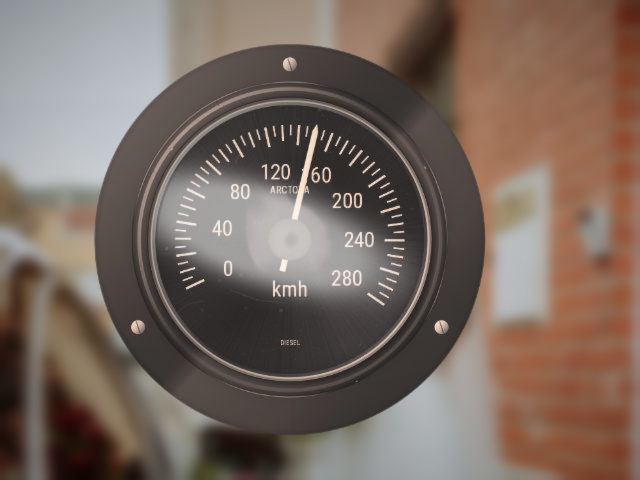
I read value=150 unit=km/h
